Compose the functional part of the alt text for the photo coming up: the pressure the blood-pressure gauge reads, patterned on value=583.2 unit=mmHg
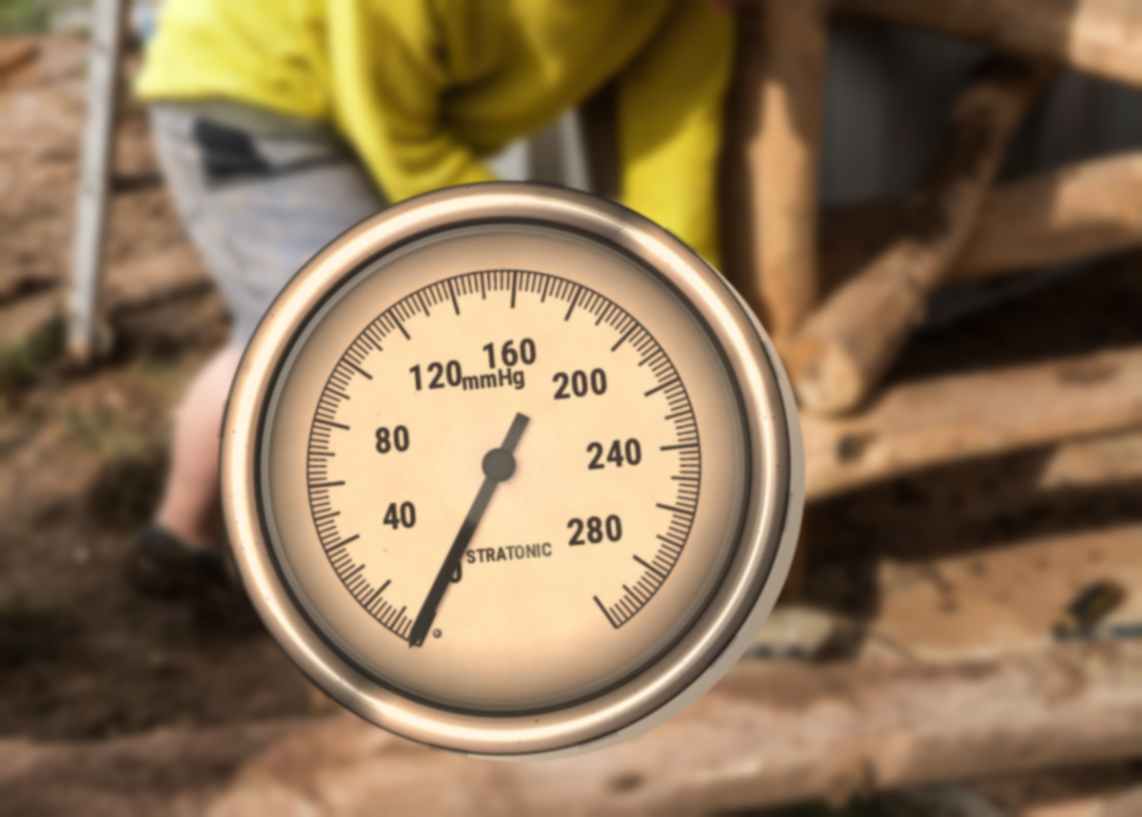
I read value=2 unit=mmHg
